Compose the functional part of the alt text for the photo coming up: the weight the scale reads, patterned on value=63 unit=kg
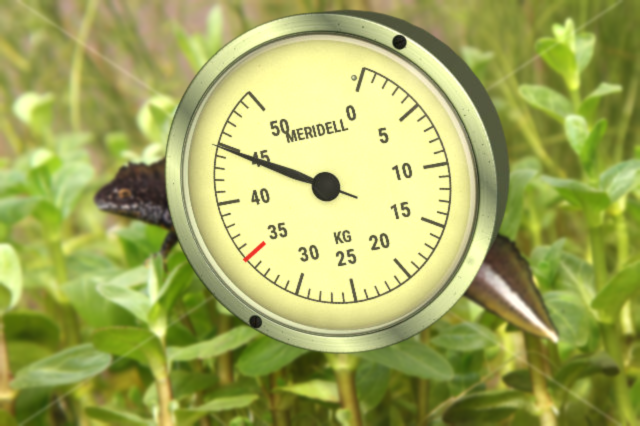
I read value=45 unit=kg
